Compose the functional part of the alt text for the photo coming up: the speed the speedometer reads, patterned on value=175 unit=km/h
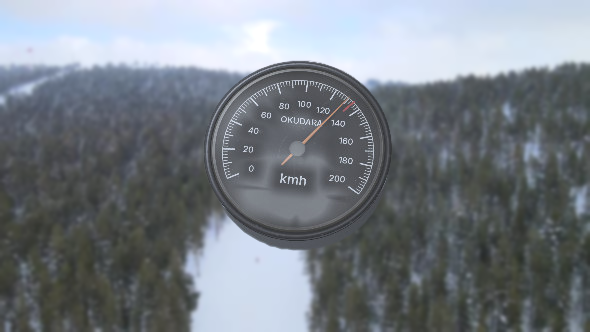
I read value=130 unit=km/h
